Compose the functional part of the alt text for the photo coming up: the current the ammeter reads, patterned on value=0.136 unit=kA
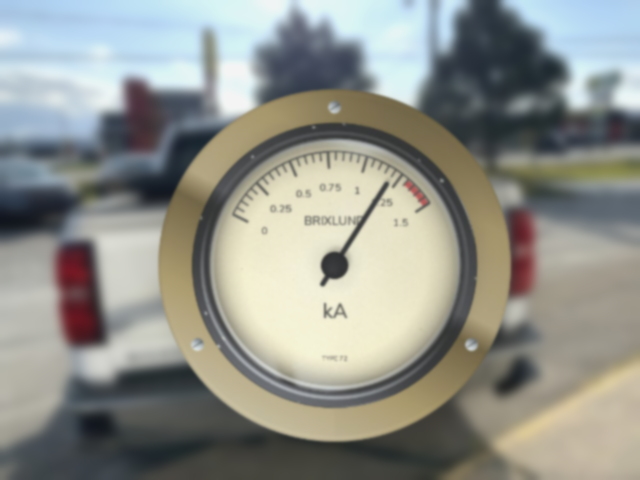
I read value=1.2 unit=kA
